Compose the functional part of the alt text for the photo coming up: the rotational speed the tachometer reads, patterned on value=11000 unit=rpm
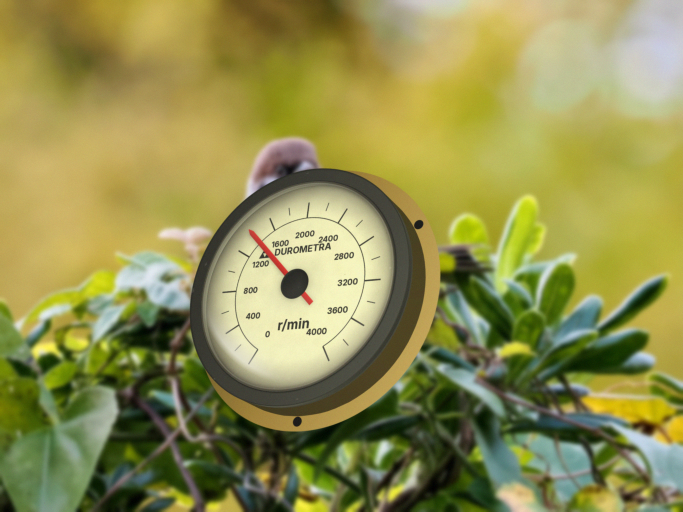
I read value=1400 unit=rpm
